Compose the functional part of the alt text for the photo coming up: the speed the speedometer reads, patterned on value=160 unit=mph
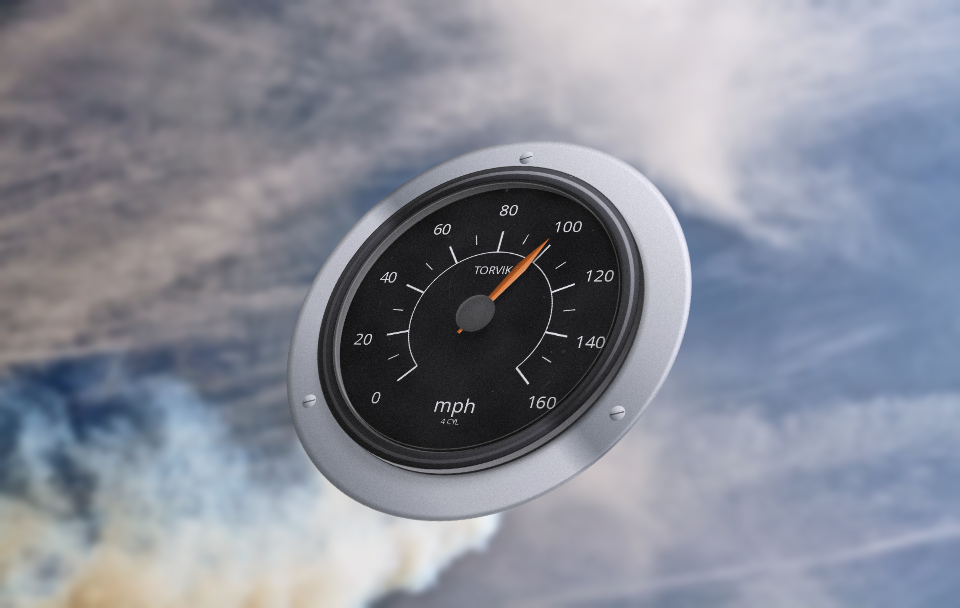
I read value=100 unit=mph
